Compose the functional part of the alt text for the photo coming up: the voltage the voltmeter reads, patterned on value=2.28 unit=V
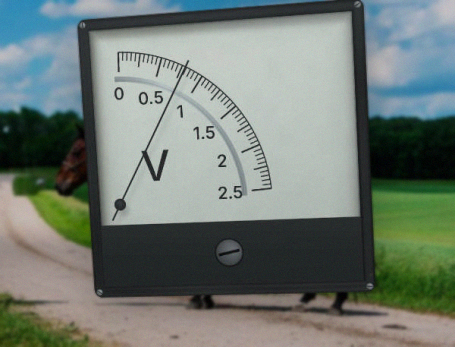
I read value=0.8 unit=V
